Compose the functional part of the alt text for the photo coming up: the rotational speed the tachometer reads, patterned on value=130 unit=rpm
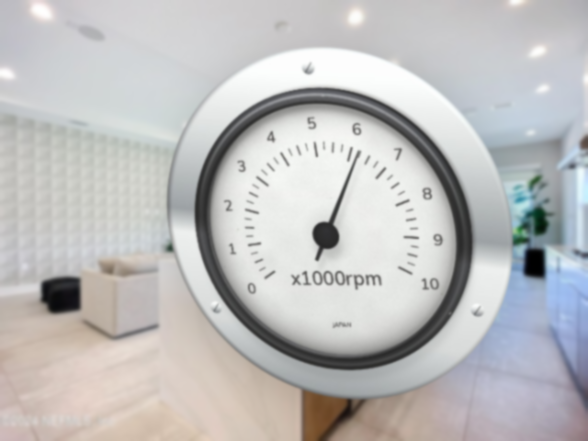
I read value=6250 unit=rpm
